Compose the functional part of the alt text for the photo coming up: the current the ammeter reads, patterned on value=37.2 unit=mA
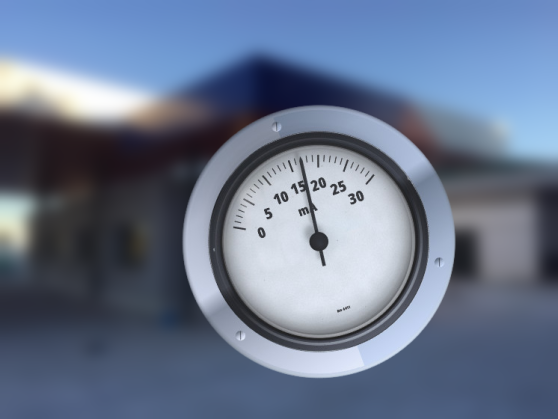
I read value=17 unit=mA
